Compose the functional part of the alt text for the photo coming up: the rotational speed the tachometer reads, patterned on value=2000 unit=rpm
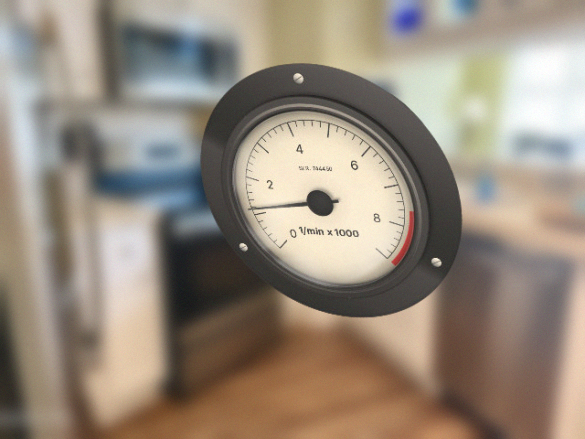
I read value=1200 unit=rpm
